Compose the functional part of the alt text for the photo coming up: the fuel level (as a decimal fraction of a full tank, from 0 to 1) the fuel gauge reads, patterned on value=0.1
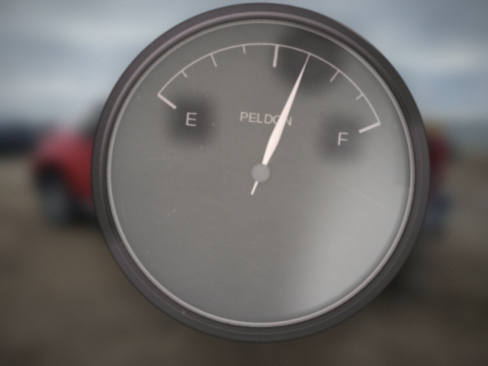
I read value=0.625
